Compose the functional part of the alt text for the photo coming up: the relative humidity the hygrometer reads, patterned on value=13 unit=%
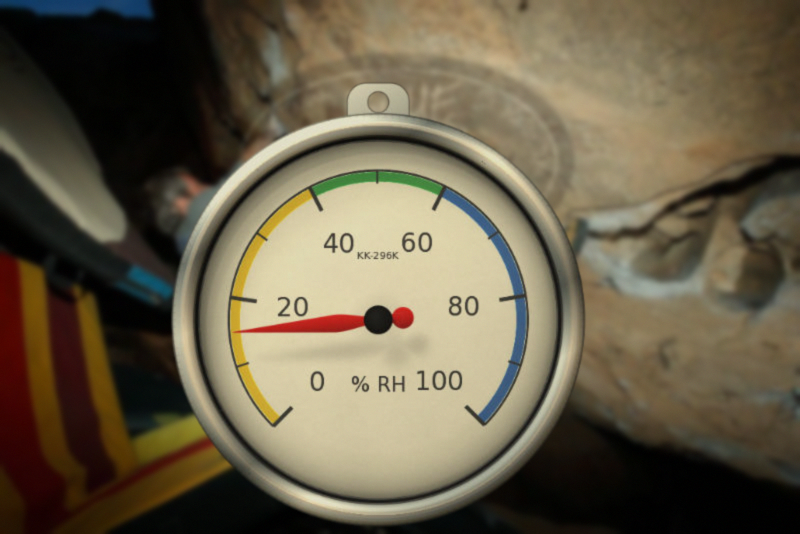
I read value=15 unit=%
